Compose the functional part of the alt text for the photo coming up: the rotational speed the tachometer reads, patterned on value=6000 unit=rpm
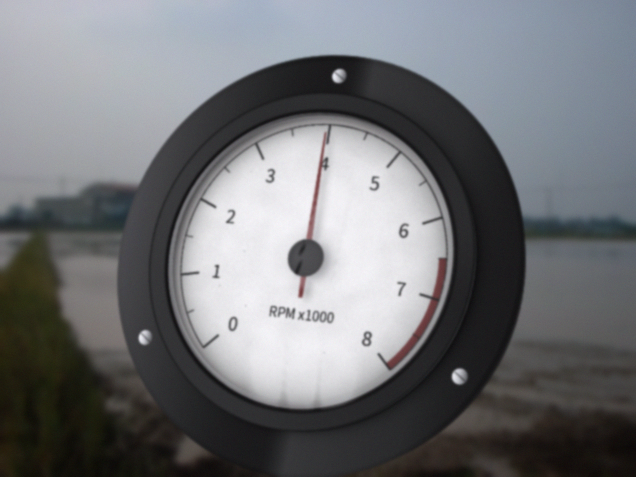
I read value=4000 unit=rpm
